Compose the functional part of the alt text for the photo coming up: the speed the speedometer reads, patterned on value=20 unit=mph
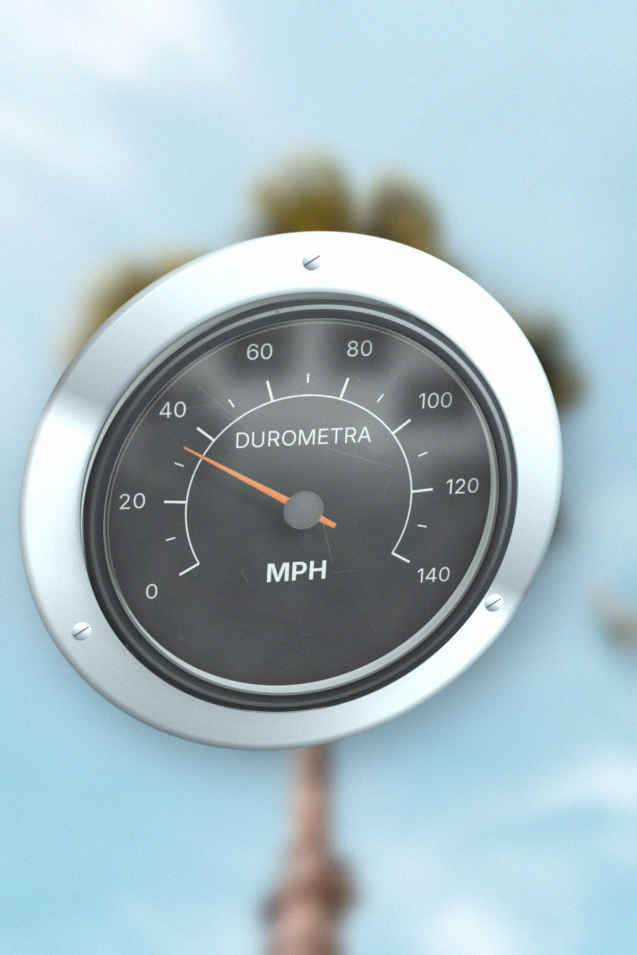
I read value=35 unit=mph
